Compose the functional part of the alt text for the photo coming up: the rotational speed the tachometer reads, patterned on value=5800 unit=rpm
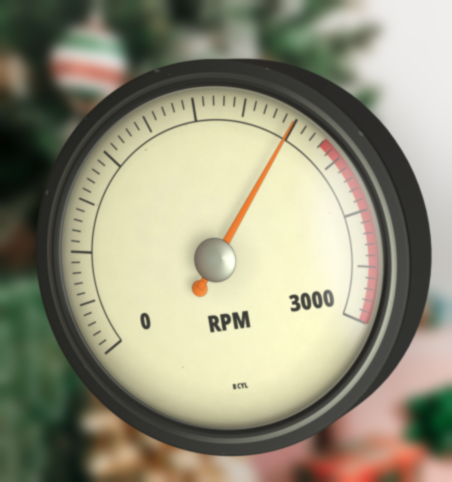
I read value=2000 unit=rpm
